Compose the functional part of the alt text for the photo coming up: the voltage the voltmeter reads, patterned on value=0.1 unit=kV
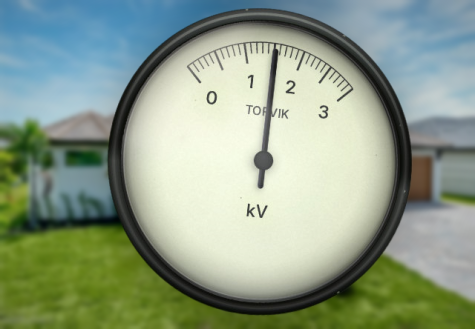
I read value=1.5 unit=kV
